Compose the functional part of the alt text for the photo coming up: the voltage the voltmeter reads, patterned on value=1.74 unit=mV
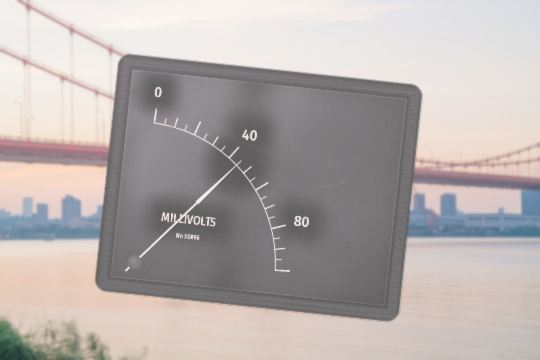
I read value=45 unit=mV
